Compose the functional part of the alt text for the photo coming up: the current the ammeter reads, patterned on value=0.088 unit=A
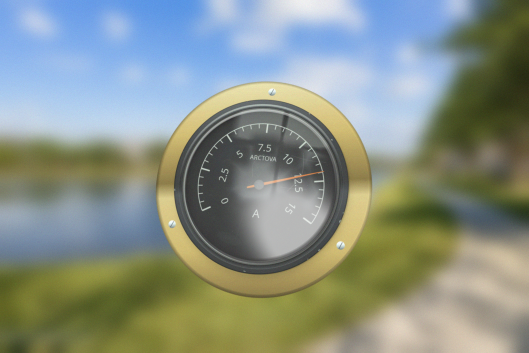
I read value=12 unit=A
